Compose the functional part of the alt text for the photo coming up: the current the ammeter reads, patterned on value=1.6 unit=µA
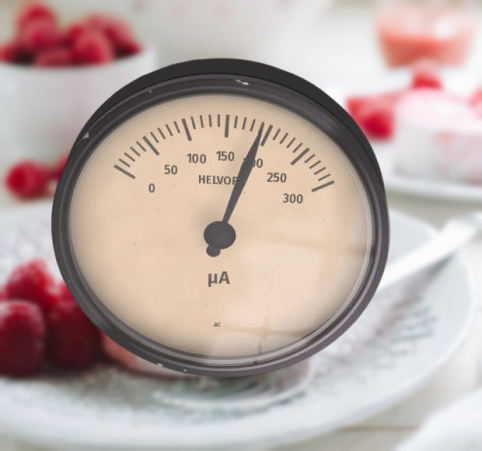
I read value=190 unit=µA
